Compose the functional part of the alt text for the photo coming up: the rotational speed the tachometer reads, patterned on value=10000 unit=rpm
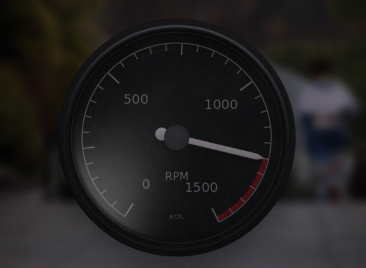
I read value=1250 unit=rpm
